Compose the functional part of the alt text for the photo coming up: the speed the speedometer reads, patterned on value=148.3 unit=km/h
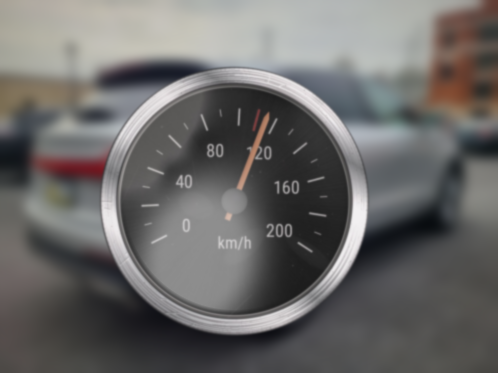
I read value=115 unit=km/h
